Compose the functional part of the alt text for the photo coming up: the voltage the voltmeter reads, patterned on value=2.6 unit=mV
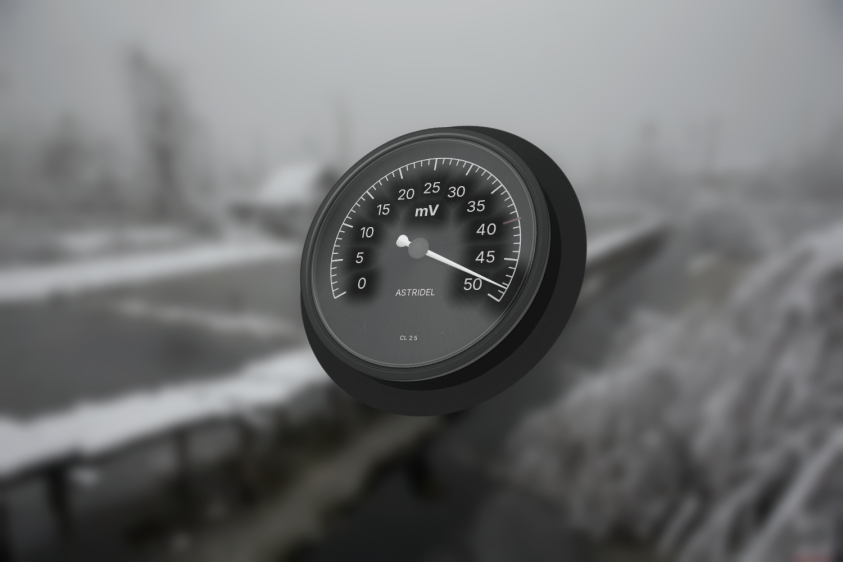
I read value=48.5 unit=mV
